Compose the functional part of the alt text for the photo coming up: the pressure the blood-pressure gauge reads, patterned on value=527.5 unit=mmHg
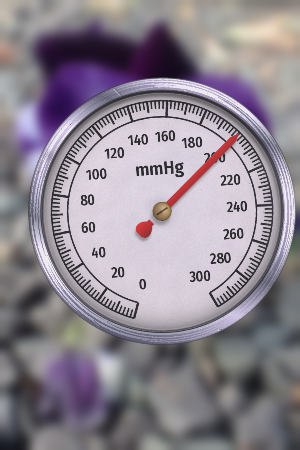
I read value=200 unit=mmHg
